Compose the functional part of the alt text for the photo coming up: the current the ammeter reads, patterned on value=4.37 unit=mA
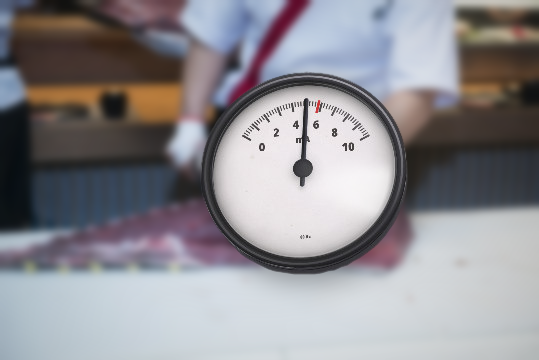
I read value=5 unit=mA
